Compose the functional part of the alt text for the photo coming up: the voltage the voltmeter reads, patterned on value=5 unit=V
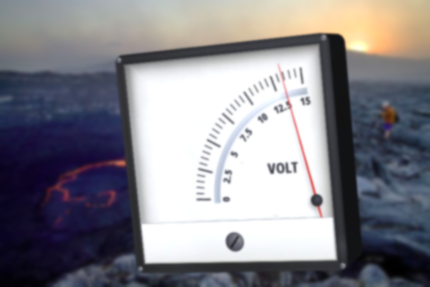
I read value=13.5 unit=V
